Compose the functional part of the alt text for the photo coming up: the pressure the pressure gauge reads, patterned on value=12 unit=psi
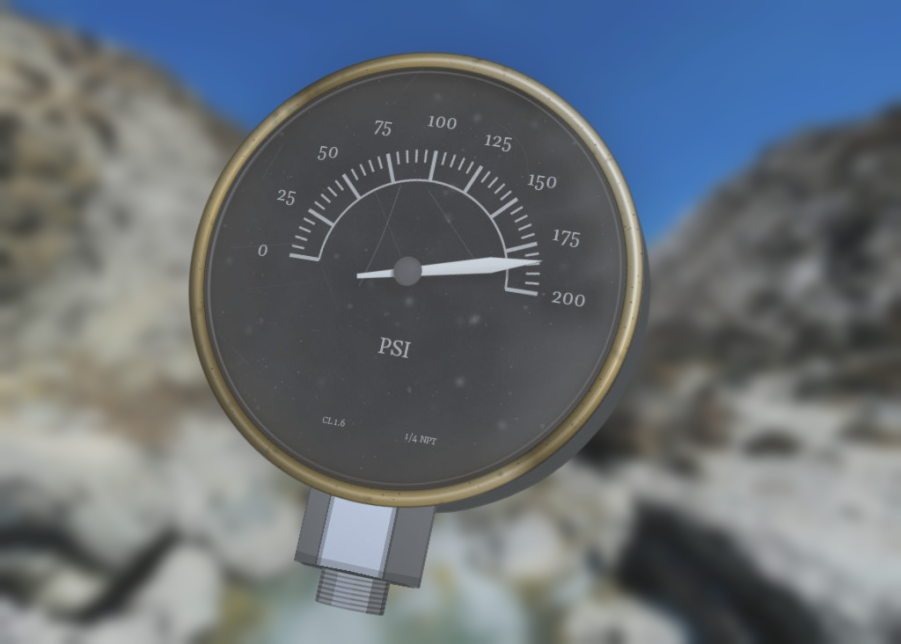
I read value=185 unit=psi
